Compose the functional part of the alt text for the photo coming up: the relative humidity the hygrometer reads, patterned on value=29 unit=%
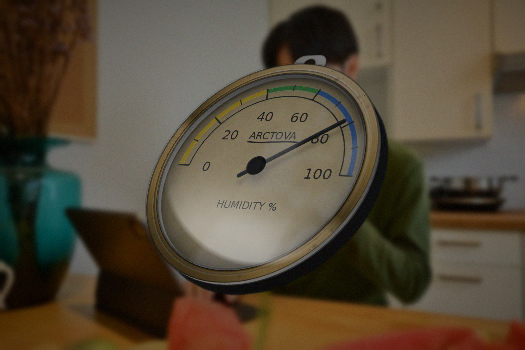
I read value=80 unit=%
